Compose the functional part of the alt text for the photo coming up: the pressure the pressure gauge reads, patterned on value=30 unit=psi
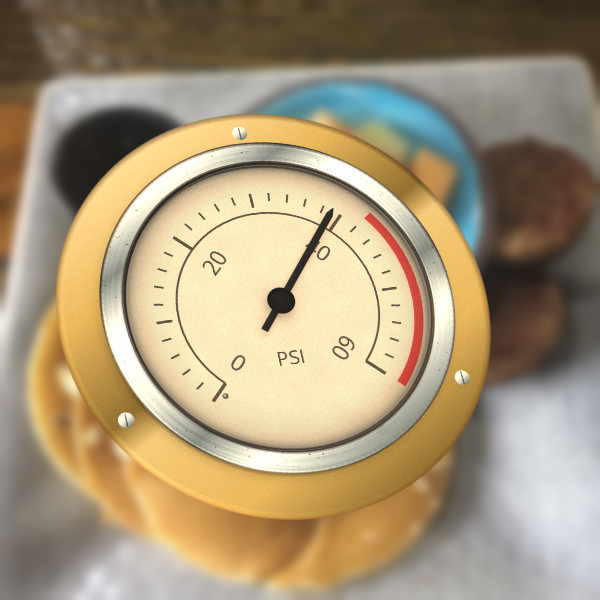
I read value=39 unit=psi
